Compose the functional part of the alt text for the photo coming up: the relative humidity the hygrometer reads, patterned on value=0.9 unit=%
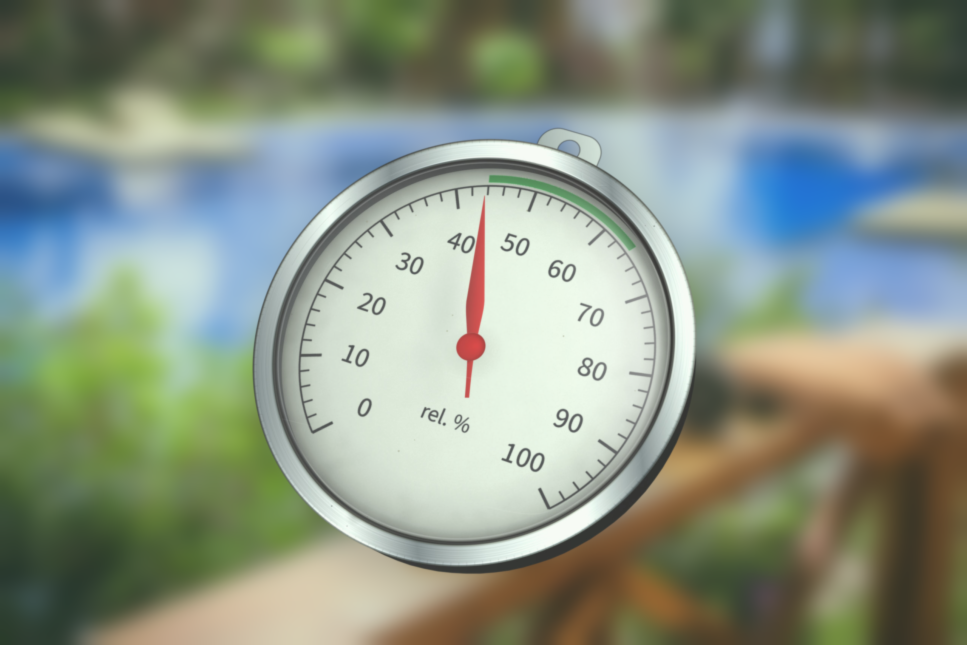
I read value=44 unit=%
